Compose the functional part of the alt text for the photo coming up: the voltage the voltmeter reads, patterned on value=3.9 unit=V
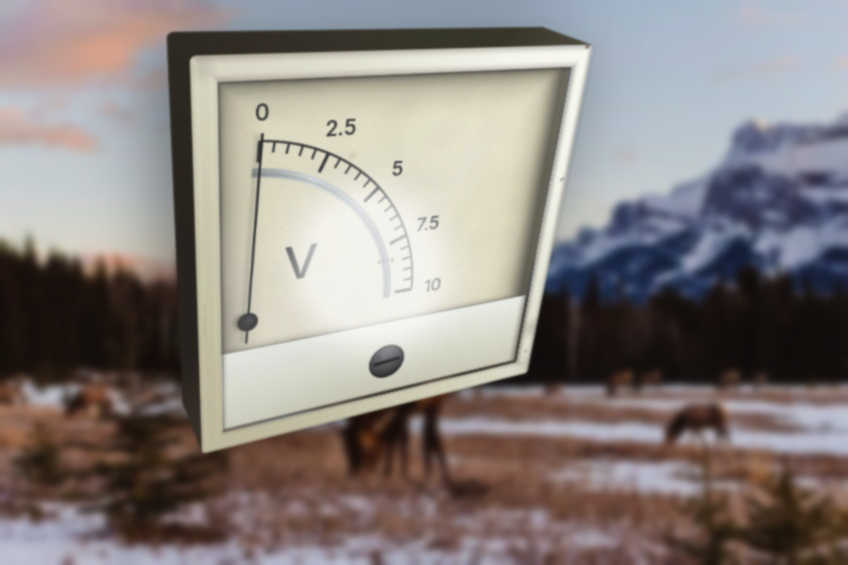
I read value=0 unit=V
